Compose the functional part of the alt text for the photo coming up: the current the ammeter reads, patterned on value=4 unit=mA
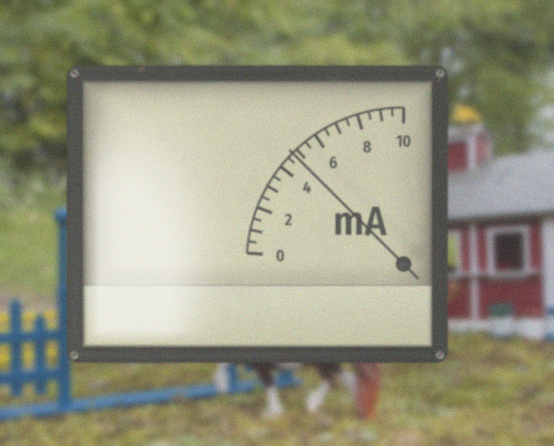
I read value=4.75 unit=mA
